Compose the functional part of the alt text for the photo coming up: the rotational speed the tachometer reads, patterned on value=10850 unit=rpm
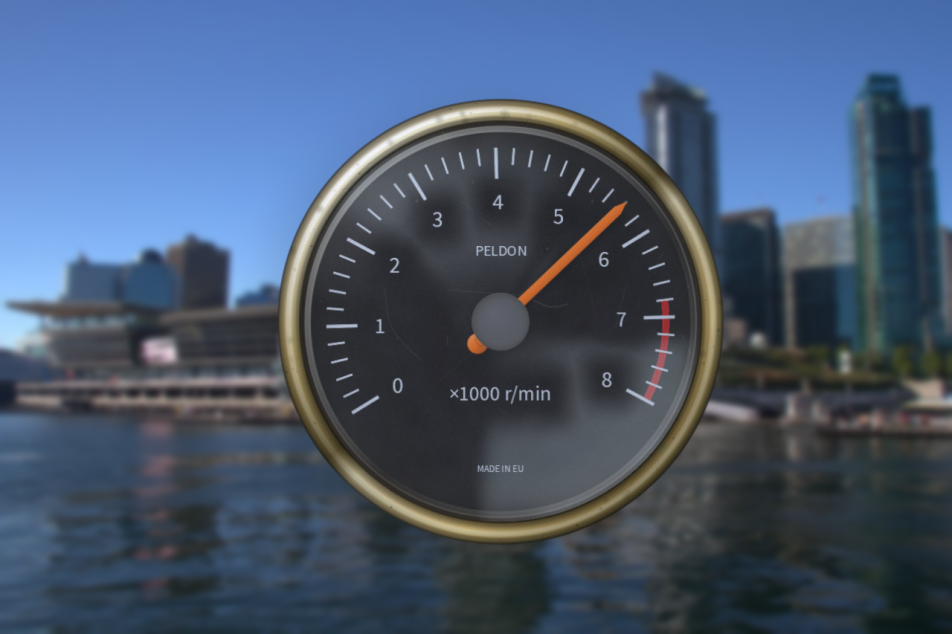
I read value=5600 unit=rpm
